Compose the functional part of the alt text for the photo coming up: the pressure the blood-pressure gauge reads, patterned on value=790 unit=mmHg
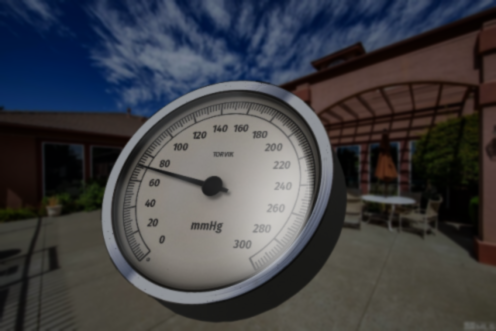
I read value=70 unit=mmHg
